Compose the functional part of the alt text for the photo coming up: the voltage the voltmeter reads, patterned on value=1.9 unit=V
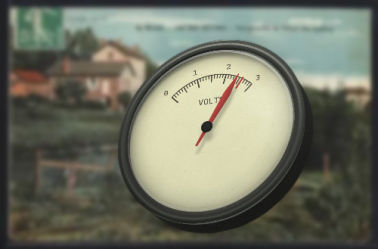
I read value=2.5 unit=V
